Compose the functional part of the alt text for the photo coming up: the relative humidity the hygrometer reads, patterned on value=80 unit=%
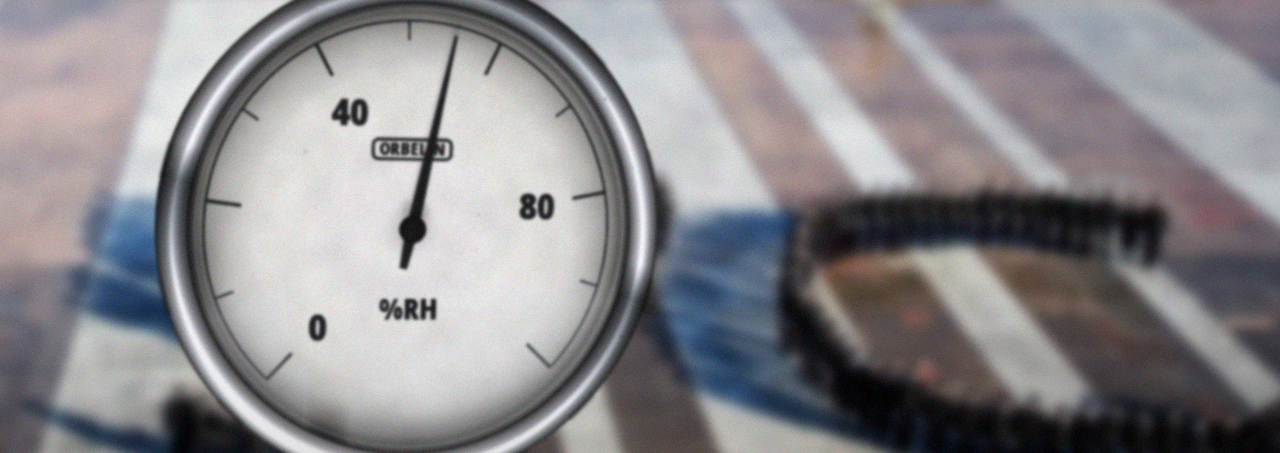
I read value=55 unit=%
